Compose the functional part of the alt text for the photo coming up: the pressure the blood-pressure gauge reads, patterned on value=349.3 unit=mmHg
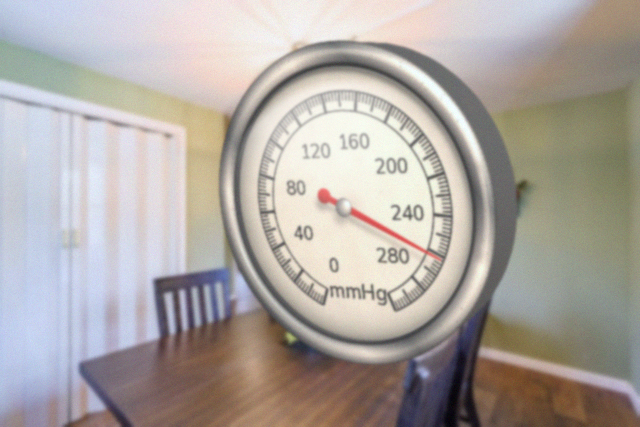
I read value=260 unit=mmHg
